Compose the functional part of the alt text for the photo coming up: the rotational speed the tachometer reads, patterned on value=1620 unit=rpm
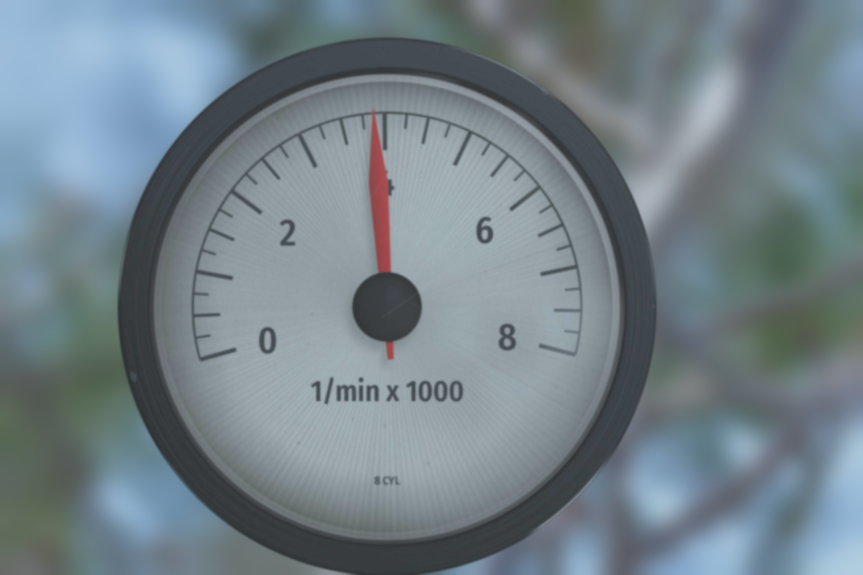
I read value=3875 unit=rpm
